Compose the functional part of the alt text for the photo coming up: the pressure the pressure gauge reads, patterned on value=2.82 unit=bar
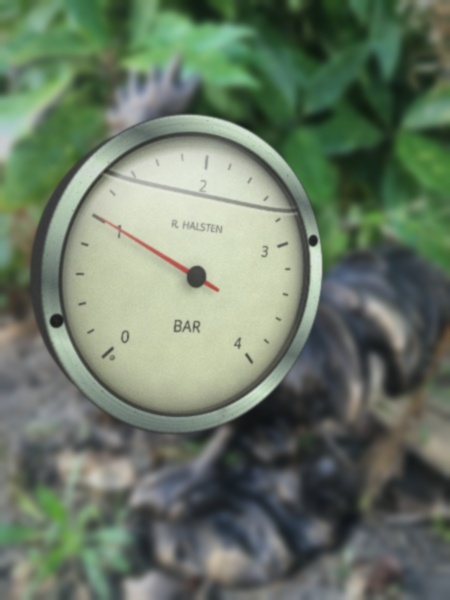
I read value=1 unit=bar
